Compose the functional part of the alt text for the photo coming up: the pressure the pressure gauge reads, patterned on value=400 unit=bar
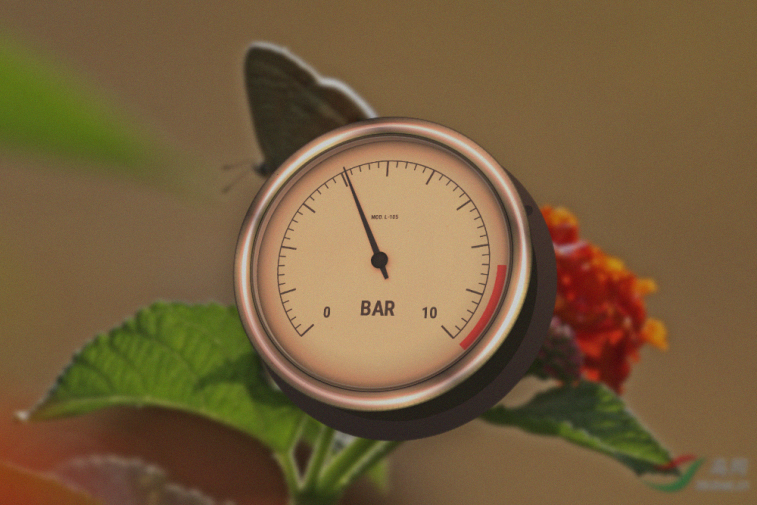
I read value=4.1 unit=bar
